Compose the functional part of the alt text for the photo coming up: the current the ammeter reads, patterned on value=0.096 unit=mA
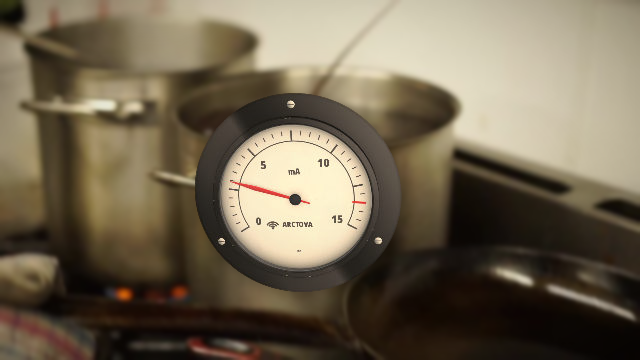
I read value=3 unit=mA
